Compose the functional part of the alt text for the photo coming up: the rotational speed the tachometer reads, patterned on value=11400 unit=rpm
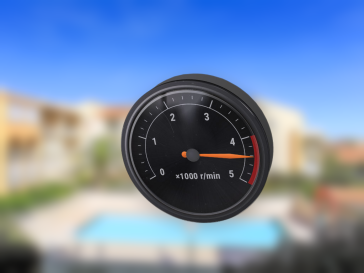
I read value=4400 unit=rpm
